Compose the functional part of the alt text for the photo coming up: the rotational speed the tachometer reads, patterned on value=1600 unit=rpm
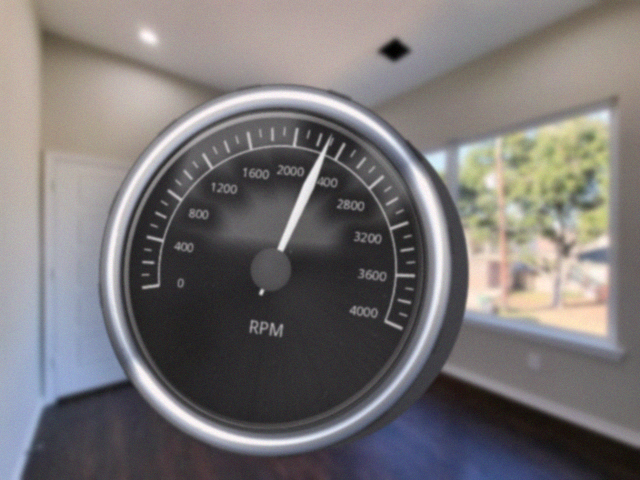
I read value=2300 unit=rpm
